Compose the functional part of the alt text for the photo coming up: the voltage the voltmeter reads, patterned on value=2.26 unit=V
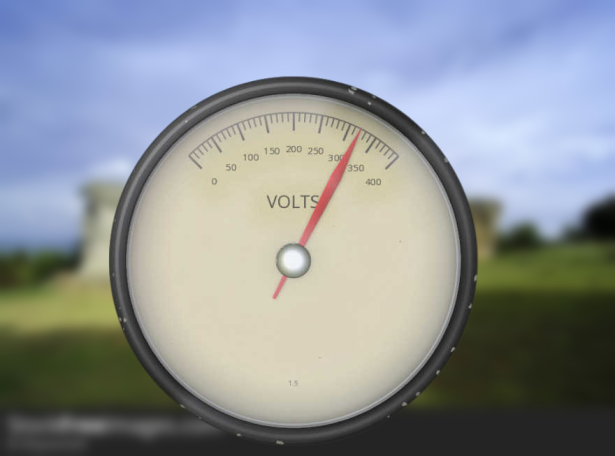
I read value=320 unit=V
